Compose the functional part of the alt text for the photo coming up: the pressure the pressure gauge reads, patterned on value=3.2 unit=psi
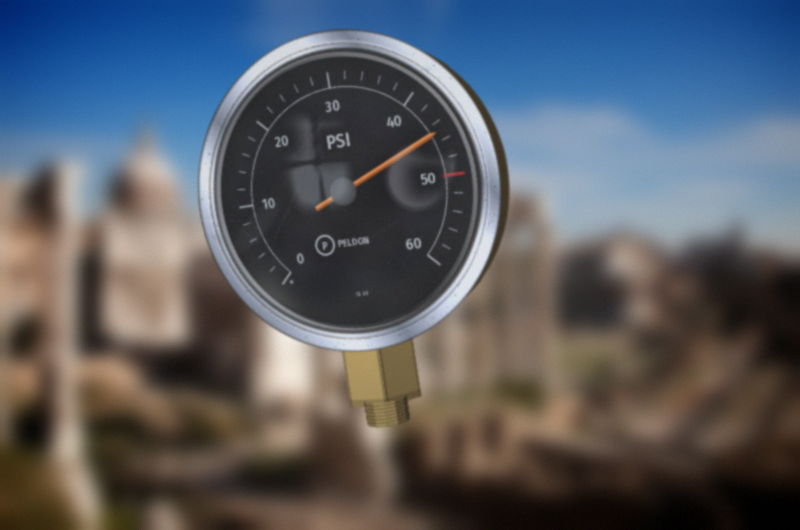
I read value=45 unit=psi
